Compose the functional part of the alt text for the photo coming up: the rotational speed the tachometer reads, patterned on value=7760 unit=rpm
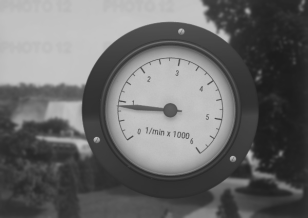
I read value=875 unit=rpm
